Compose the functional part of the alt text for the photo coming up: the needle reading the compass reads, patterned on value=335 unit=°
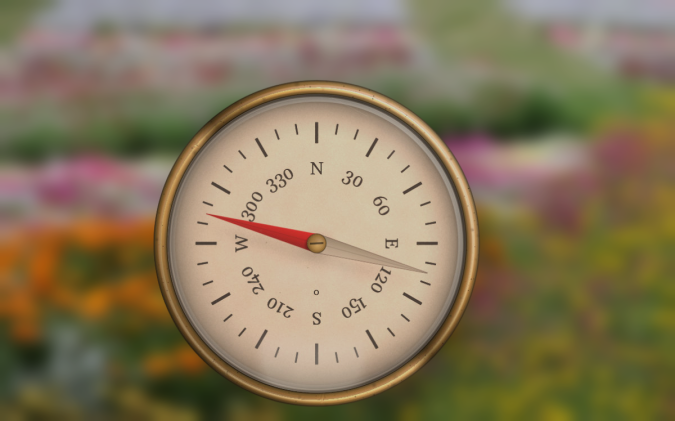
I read value=285 unit=°
